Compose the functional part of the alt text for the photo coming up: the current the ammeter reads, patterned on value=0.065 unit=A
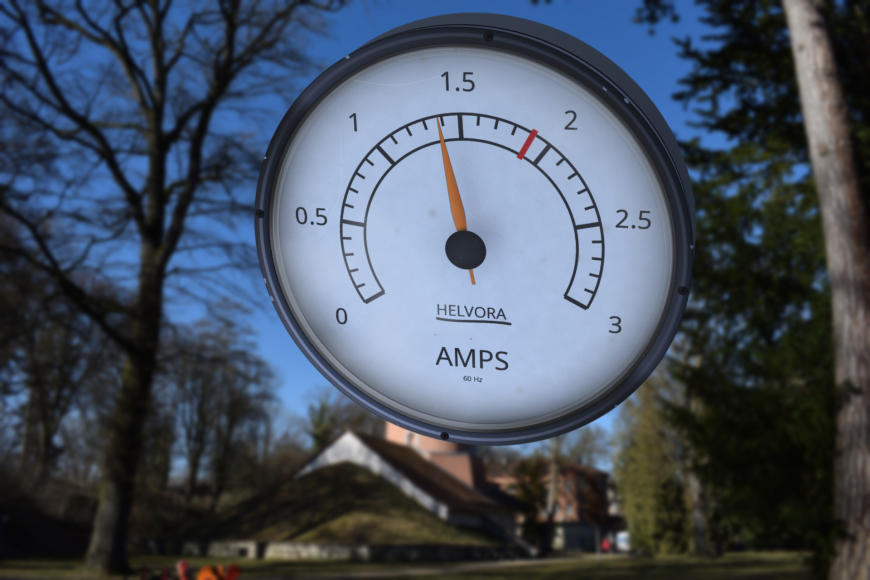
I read value=1.4 unit=A
